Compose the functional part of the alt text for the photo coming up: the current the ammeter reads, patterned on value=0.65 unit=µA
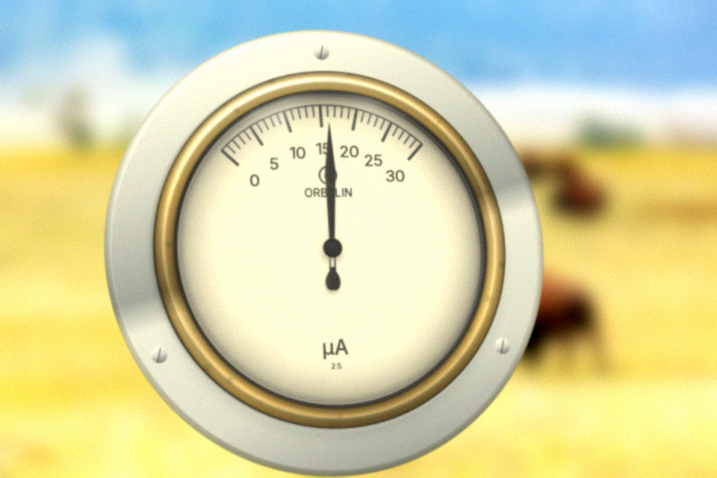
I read value=16 unit=µA
